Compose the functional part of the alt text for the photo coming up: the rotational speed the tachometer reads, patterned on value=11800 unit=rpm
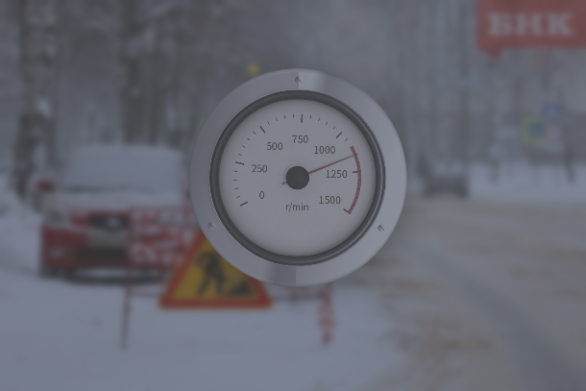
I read value=1150 unit=rpm
